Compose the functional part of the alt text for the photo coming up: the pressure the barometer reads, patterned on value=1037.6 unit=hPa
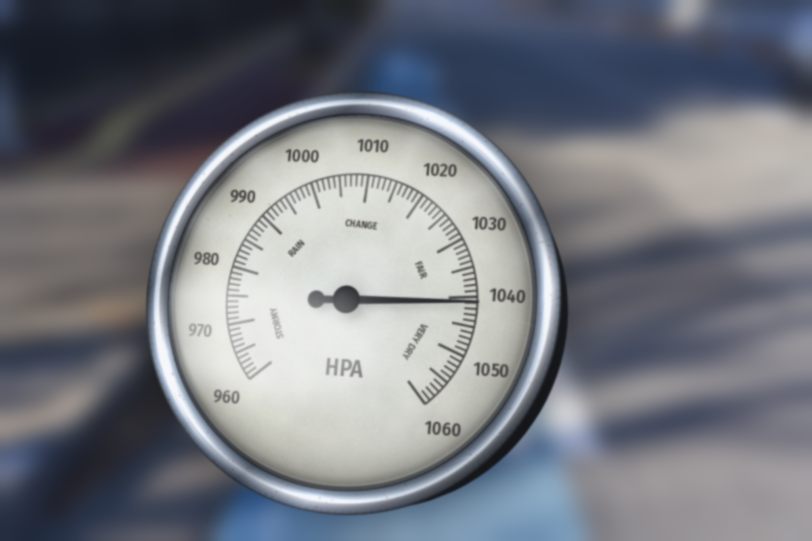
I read value=1041 unit=hPa
